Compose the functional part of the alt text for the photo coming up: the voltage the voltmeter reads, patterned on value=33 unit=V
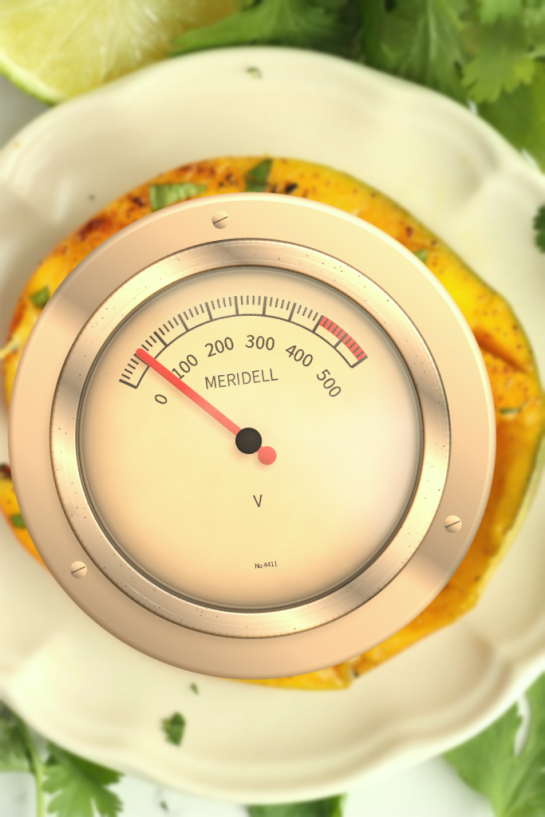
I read value=60 unit=V
